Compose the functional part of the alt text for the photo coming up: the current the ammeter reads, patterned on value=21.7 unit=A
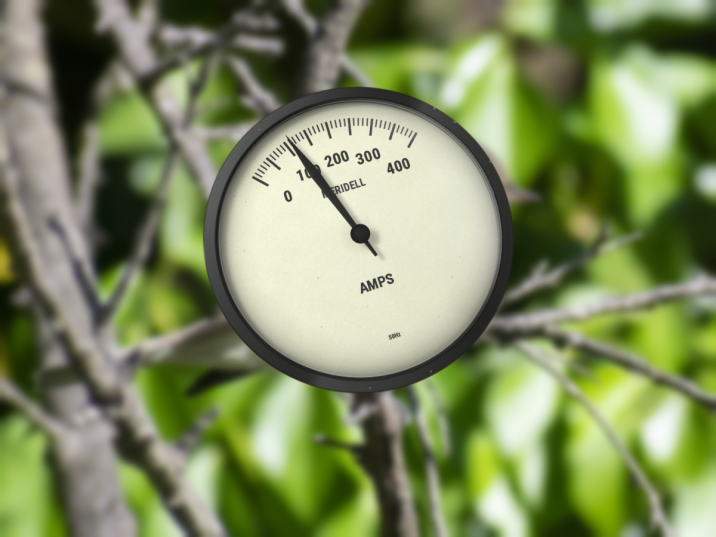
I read value=110 unit=A
